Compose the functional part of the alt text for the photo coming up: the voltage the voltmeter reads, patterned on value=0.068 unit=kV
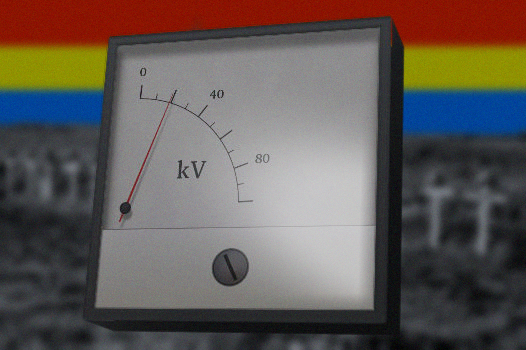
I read value=20 unit=kV
